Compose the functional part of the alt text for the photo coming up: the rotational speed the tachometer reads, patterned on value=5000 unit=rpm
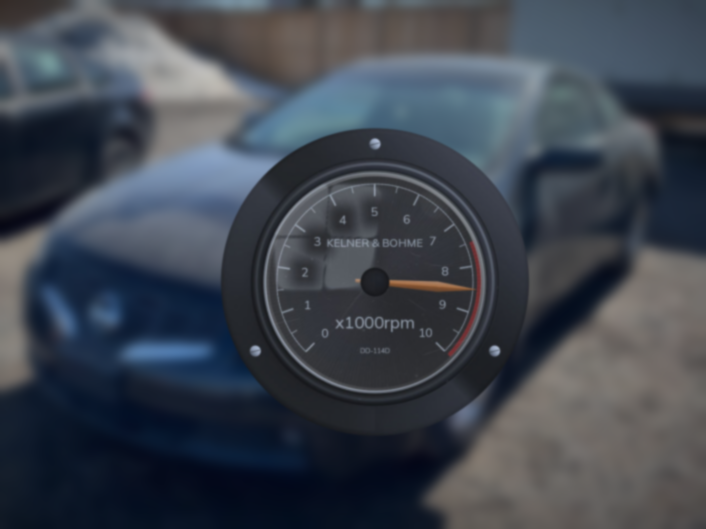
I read value=8500 unit=rpm
